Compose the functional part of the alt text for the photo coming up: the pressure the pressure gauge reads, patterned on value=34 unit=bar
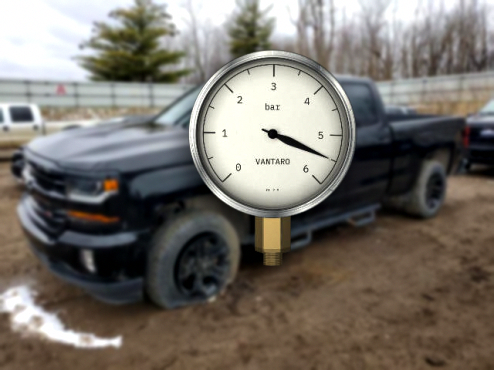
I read value=5.5 unit=bar
